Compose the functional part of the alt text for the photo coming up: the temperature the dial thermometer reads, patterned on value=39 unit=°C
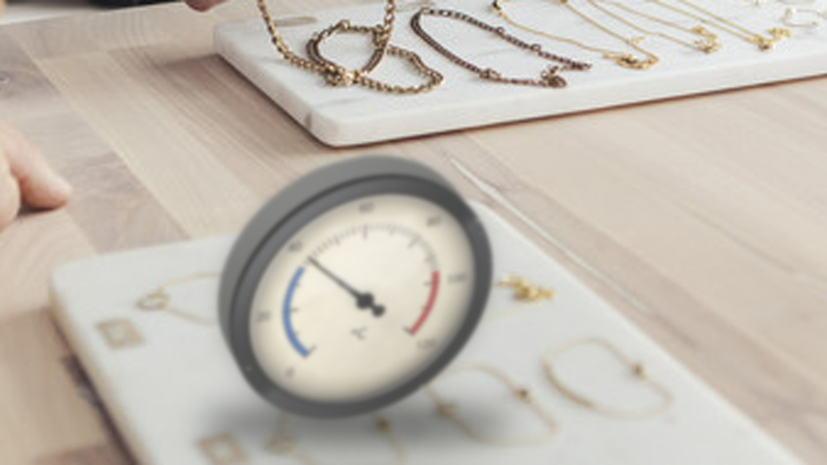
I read value=40 unit=°C
